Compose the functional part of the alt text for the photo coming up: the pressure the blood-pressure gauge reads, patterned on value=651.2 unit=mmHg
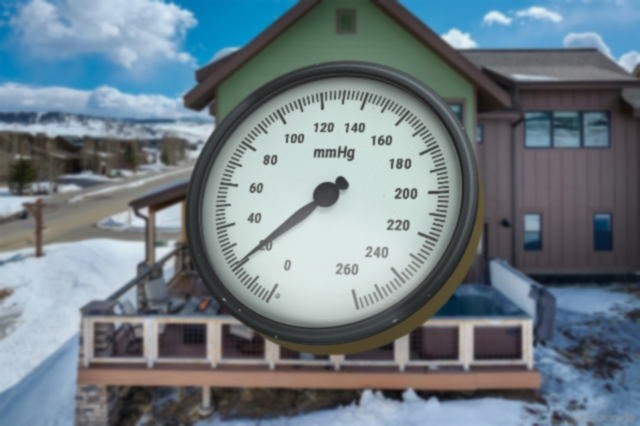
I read value=20 unit=mmHg
